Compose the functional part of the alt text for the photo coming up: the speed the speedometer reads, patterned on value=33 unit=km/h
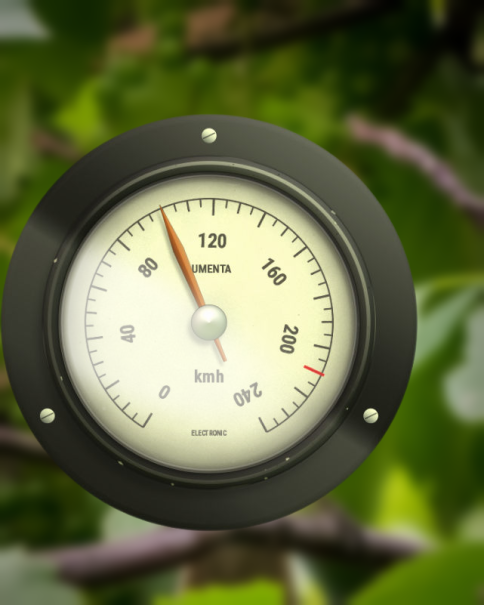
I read value=100 unit=km/h
